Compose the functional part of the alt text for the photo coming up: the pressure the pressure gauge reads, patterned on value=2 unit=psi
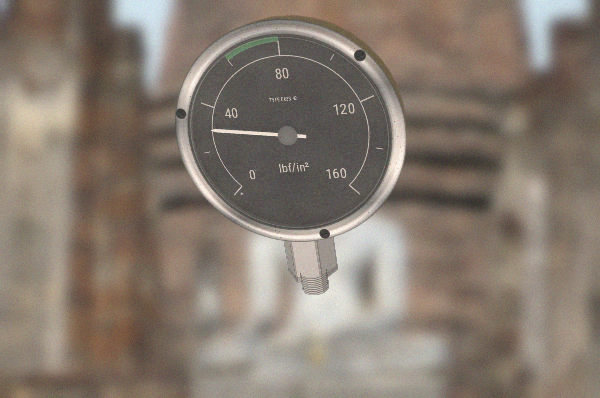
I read value=30 unit=psi
